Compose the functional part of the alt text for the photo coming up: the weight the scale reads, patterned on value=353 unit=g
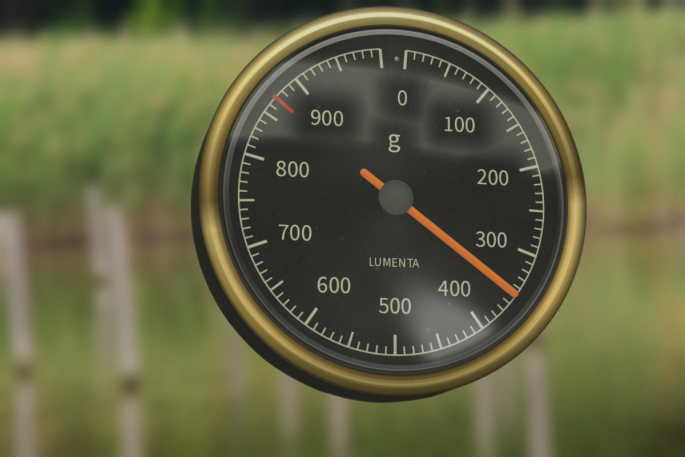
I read value=350 unit=g
